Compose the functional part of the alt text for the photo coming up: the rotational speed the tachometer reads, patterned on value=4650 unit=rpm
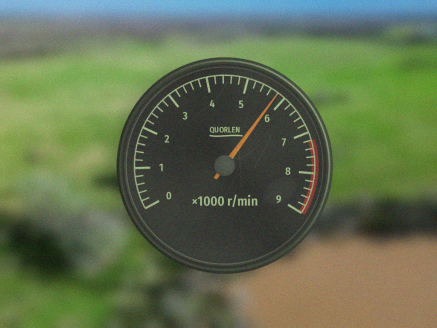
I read value=5800 unit=rpm
